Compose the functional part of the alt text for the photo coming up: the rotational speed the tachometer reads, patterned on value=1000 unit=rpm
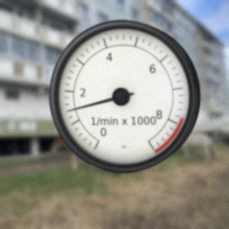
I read value=1400 unit=rpm
